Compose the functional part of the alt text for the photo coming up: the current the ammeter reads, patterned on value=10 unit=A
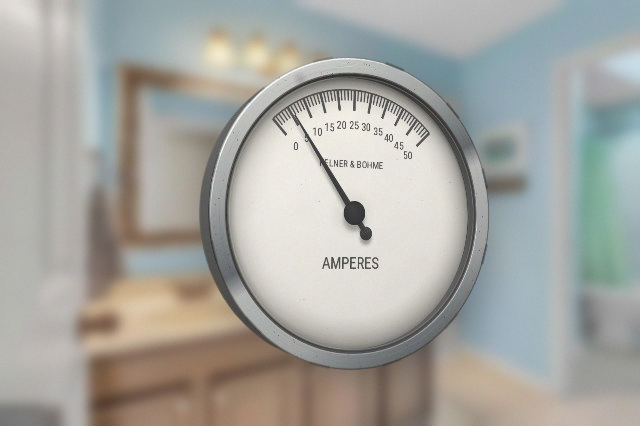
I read value=5 unit=A
